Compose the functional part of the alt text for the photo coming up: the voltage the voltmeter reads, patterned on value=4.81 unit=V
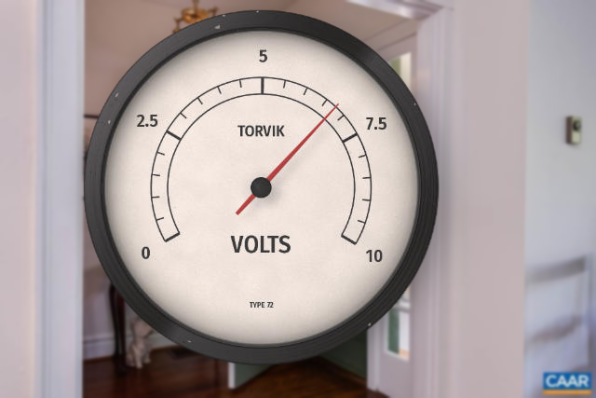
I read value=6.75 unit=V
